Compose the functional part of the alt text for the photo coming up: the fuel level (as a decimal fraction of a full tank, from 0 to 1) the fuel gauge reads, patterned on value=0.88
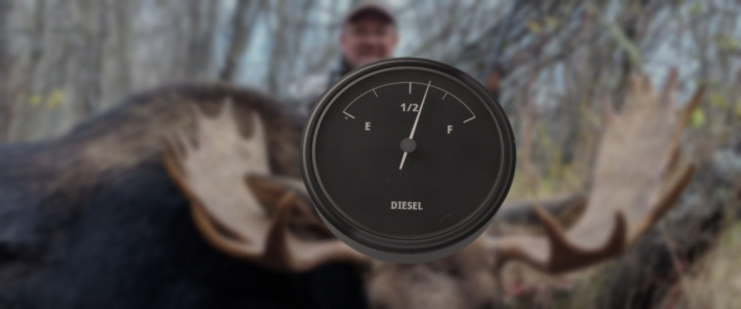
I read value=0.625
